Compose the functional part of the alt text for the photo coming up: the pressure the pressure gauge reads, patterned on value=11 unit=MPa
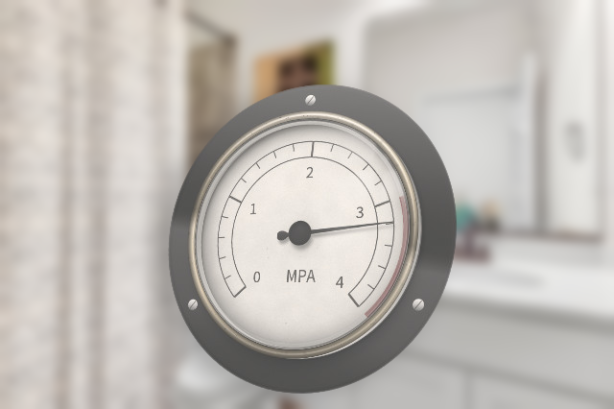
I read value=3.2 unit=MPa
